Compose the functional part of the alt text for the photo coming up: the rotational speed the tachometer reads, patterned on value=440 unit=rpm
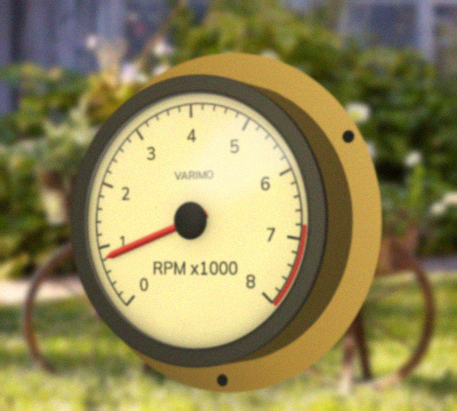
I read value=800 unit=rpm
